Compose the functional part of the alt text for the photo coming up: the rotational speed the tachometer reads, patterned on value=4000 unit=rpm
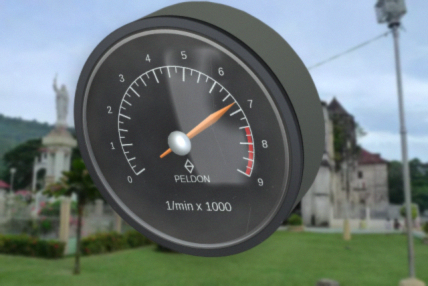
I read value=6750 unit=rpm
